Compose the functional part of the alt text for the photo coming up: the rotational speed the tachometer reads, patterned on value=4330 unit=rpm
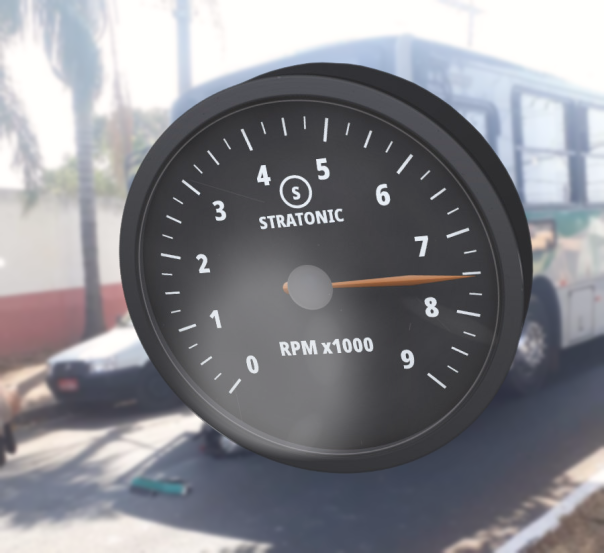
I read value=7500 unit=rpm
